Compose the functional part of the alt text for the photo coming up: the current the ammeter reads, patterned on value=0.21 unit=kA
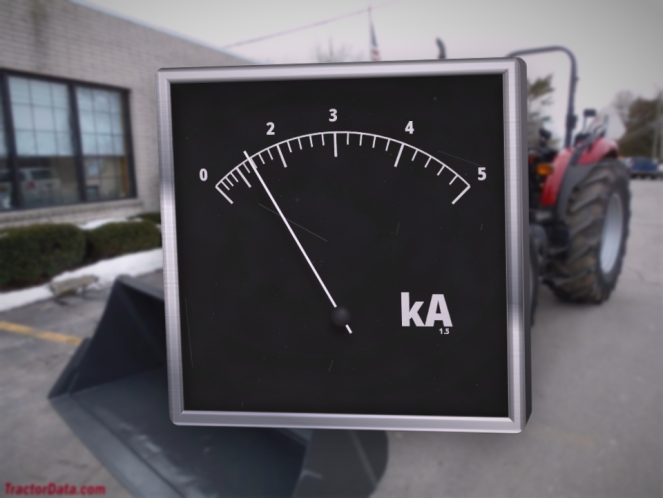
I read value=1.4 unit=kA
